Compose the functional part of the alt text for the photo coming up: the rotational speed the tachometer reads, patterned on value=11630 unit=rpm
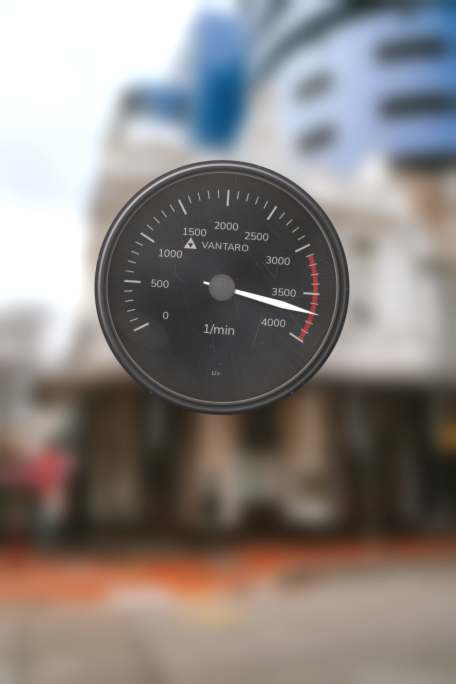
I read value=3700 unit=rpm
